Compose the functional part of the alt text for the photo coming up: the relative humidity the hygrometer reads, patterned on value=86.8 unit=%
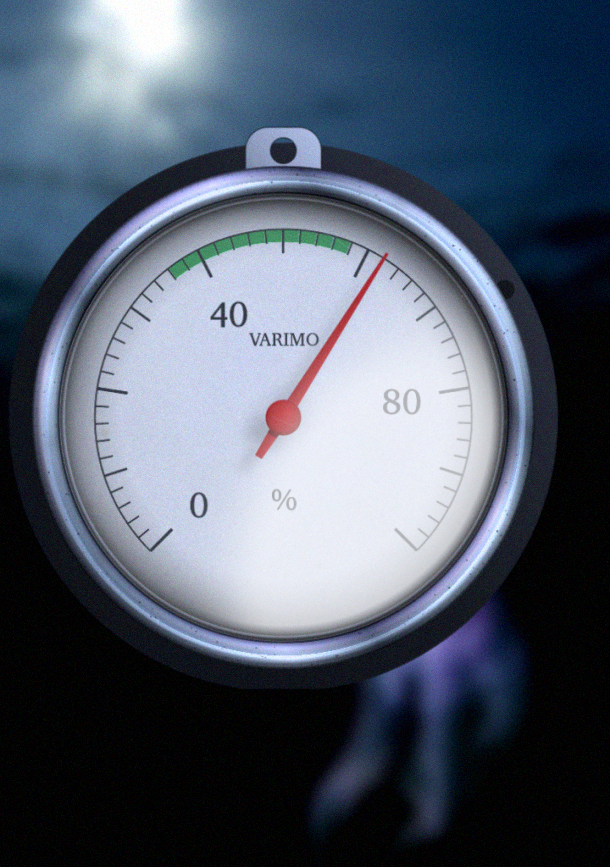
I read value=62 unit=%
